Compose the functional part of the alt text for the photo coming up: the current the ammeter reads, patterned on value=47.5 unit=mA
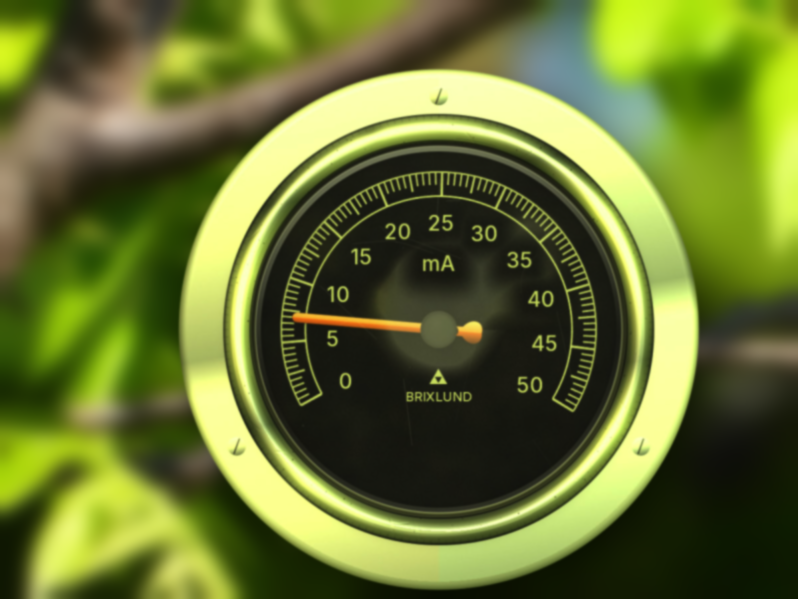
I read value=7 unit=mA
